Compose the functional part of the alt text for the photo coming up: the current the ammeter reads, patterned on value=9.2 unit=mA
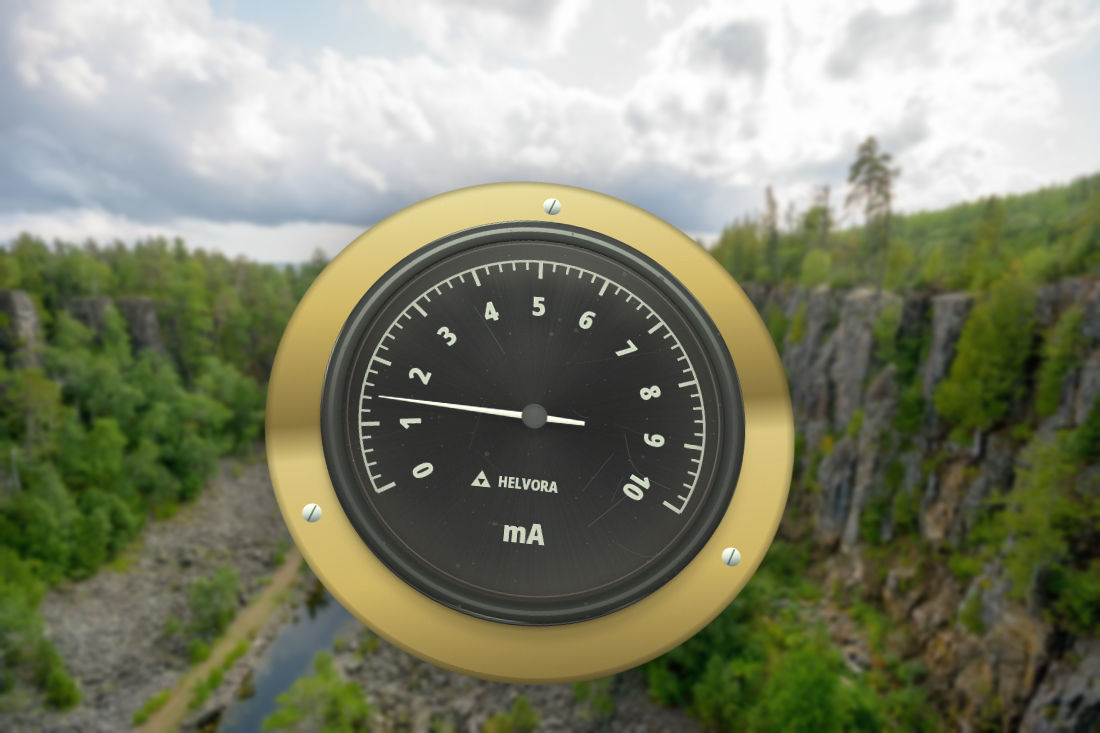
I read value=1.4 unit=mA
